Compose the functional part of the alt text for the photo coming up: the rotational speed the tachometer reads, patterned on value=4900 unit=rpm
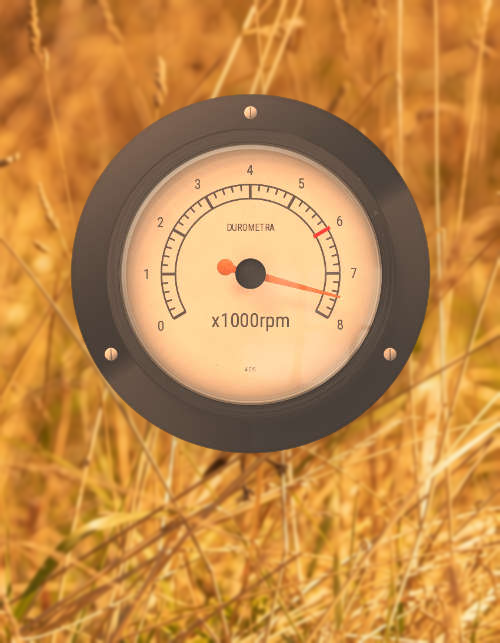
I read value=7500 unit=rpm
